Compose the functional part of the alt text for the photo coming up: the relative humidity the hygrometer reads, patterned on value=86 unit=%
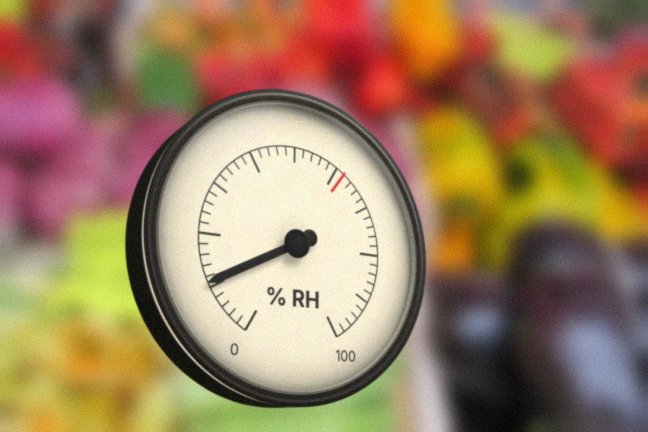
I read value=11 unit=%
